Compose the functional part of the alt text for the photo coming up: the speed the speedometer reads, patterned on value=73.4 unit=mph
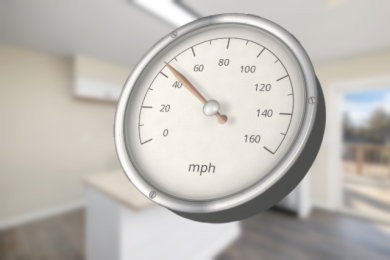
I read value=45 unit=mph
